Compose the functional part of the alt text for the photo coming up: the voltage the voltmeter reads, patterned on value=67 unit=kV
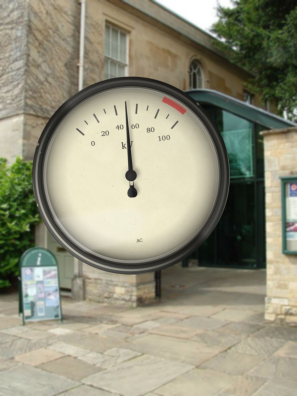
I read value=50 unit=kV
